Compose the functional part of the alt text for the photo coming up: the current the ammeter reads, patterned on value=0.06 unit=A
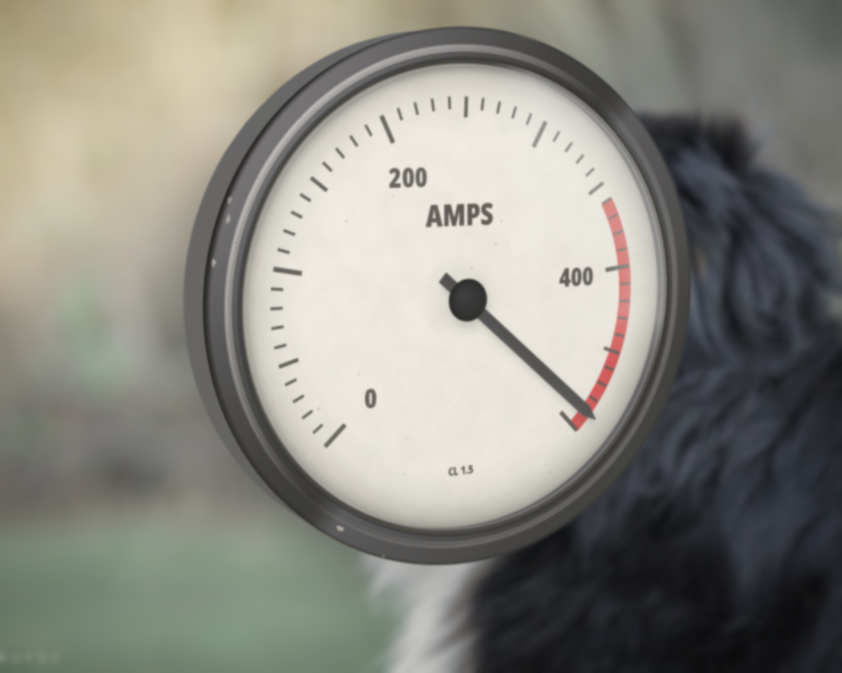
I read value=490 unit=A
